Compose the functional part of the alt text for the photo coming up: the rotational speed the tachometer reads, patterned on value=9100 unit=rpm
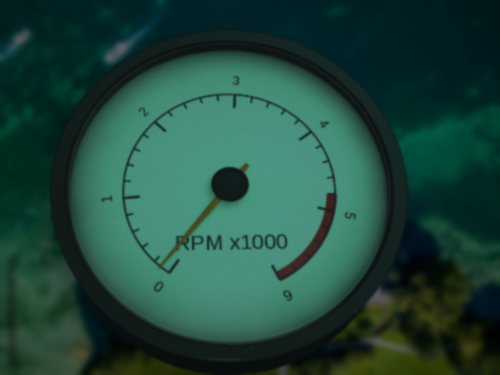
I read value=100 unit=rpm
